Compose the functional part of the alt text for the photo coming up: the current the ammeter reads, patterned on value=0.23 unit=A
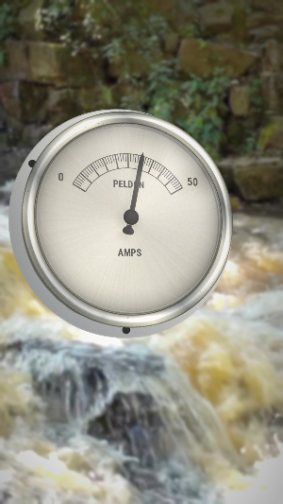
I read value=30 unit=A
